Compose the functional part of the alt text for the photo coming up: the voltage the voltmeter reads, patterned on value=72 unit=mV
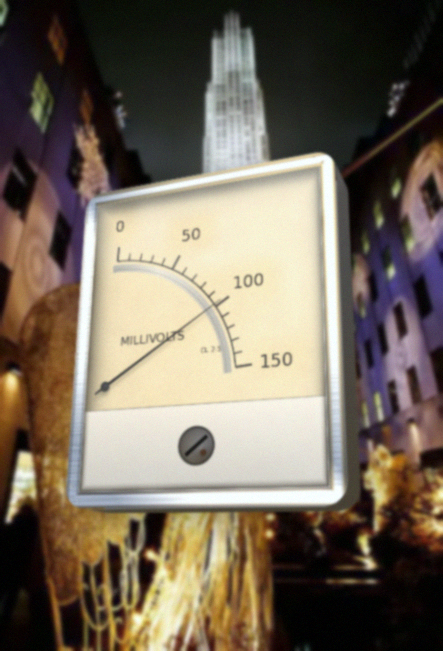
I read value=100 unit=mV
